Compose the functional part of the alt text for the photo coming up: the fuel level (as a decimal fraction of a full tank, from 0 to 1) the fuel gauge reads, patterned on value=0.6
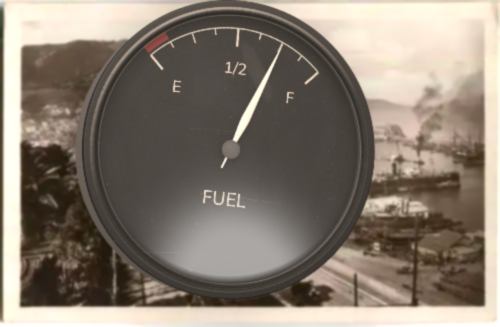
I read value=0.75
